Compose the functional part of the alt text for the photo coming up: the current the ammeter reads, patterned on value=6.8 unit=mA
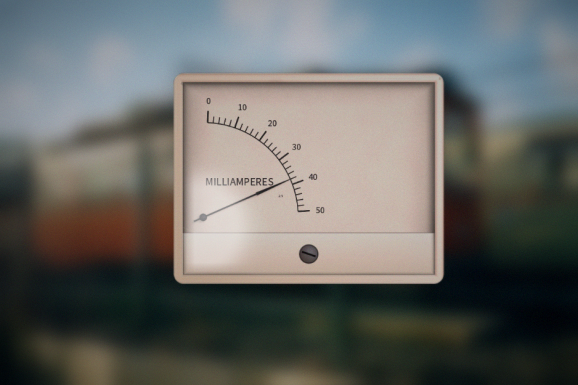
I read value=38 unit=mA
